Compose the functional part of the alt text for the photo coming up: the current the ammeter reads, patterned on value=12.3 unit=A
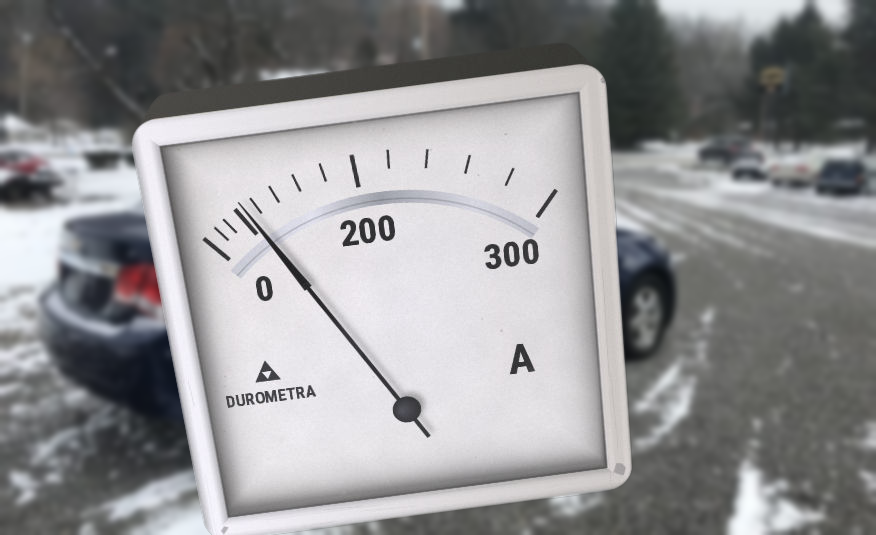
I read value=110 unit=A
